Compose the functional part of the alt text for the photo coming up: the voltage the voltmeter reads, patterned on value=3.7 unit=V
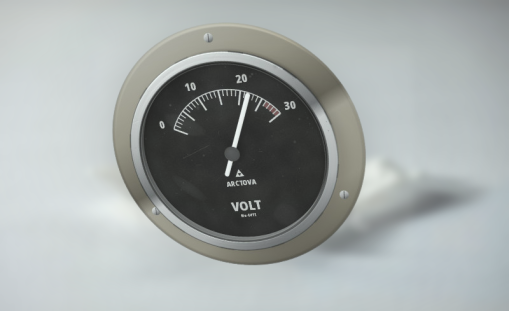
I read value=22 unit=V
